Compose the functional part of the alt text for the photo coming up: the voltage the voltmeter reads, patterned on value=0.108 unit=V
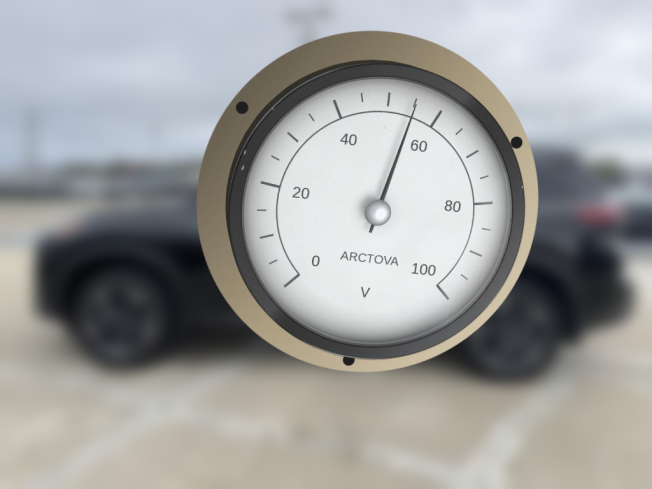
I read value=55 unit=V
